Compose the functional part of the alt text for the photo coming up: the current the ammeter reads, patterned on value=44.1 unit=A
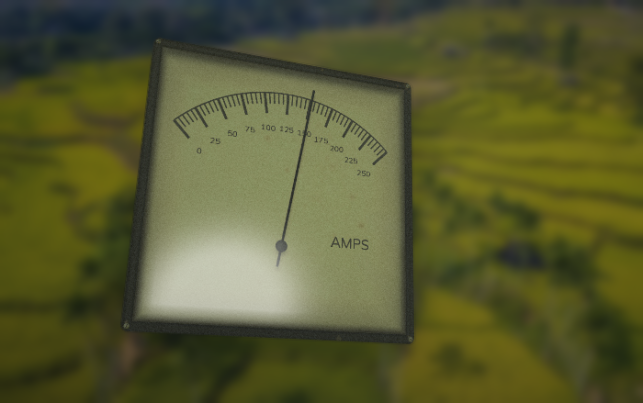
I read value=150 unit=A
